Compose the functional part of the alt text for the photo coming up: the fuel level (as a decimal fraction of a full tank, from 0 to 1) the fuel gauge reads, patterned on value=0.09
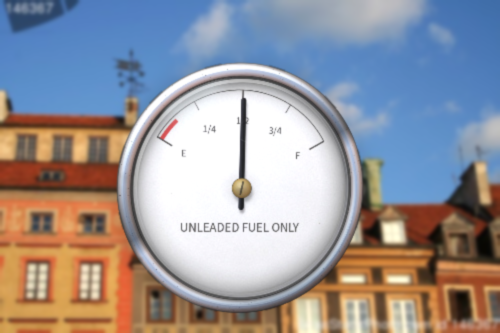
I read value=0.5
